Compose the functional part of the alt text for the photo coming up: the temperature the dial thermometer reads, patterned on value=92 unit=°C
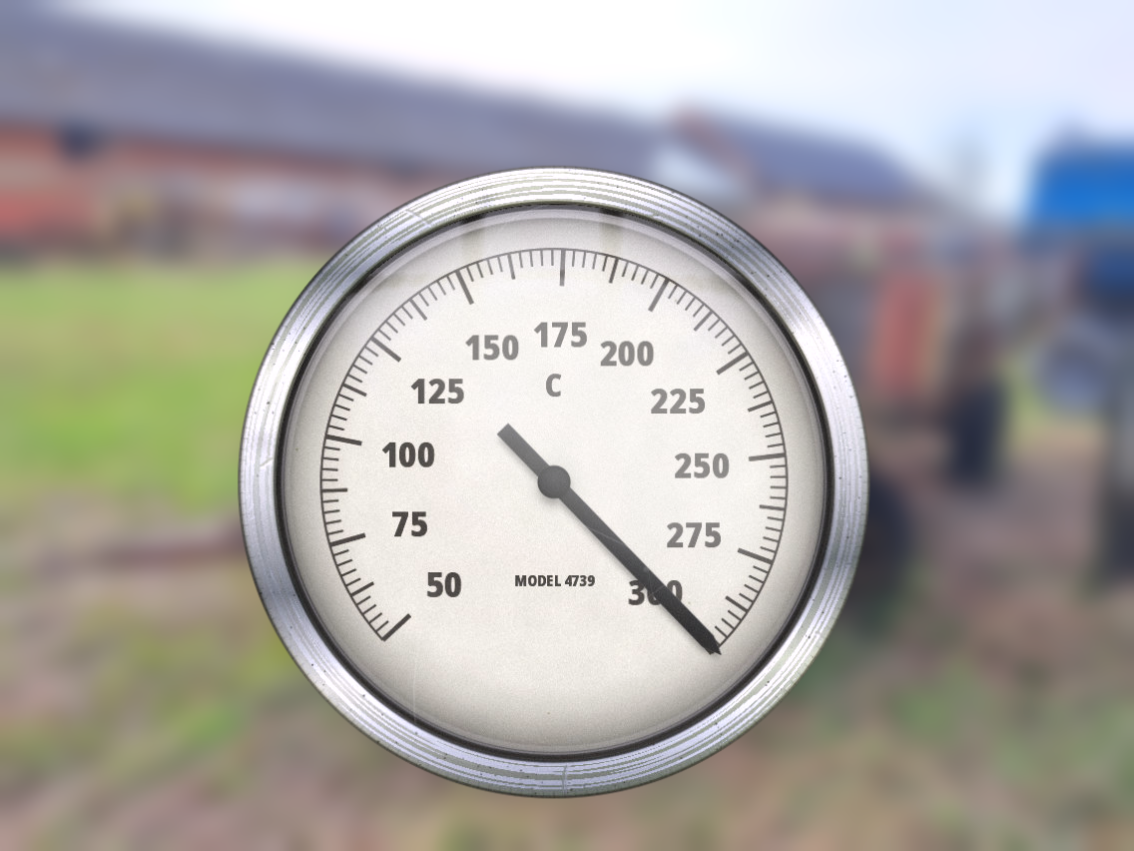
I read value=298.75 unit=°C
